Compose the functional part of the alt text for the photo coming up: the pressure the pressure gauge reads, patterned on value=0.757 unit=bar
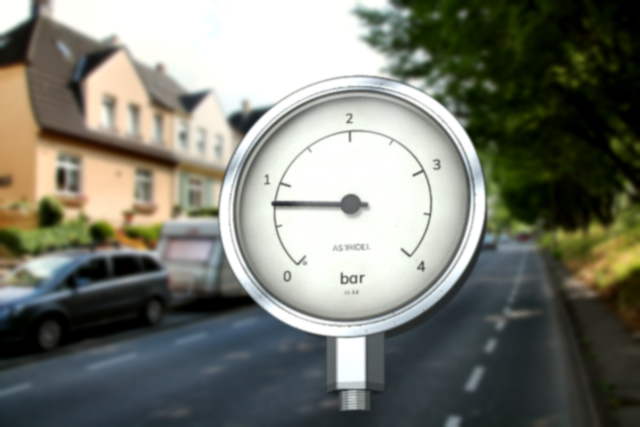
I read value=0.75 unit=bar
